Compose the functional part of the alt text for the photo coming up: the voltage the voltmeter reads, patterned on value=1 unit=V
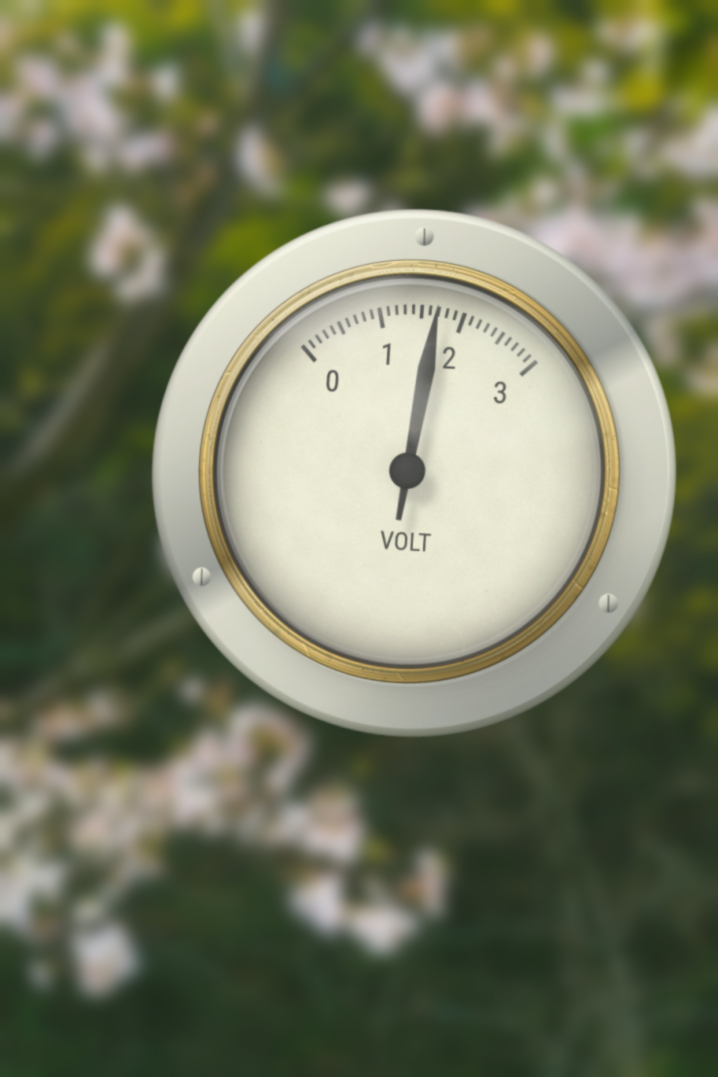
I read value=1.7 unit=V
